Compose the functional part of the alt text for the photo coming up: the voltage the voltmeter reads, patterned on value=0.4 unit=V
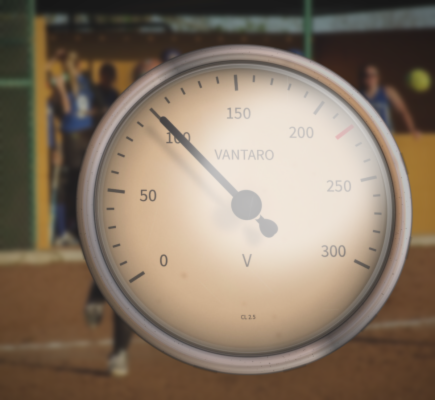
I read value=100 unit=V
